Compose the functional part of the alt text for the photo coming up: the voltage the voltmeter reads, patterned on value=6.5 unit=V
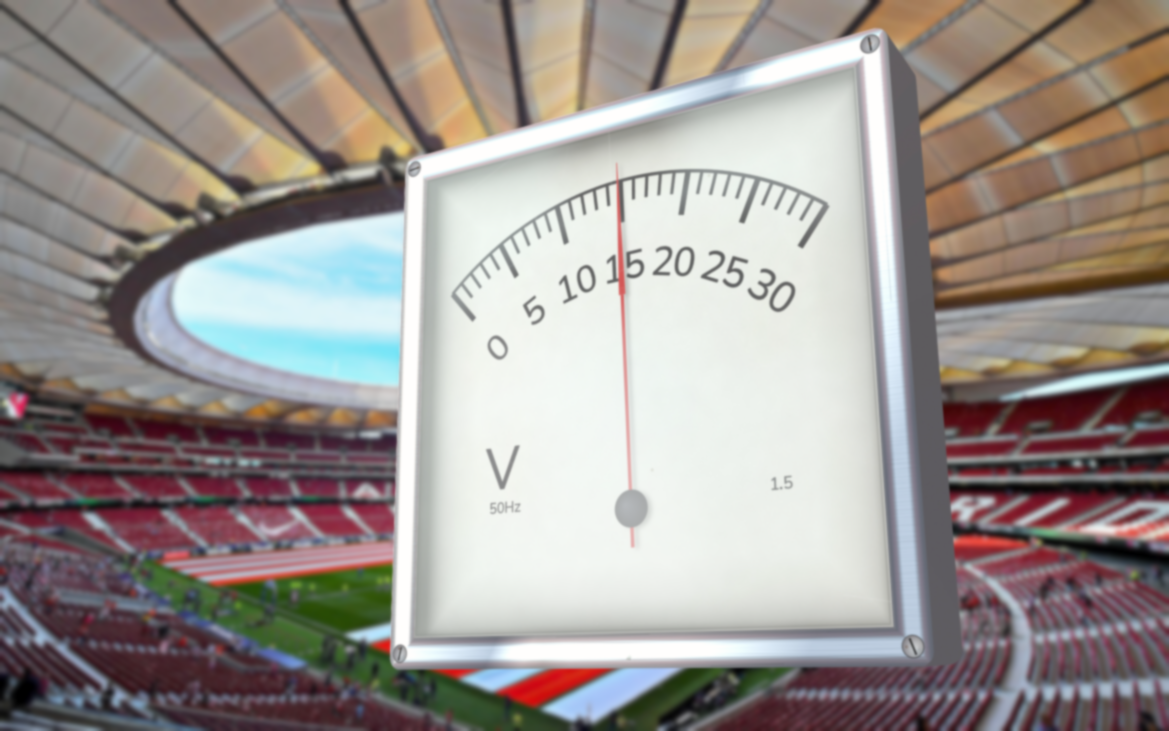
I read value=15 unit=V
